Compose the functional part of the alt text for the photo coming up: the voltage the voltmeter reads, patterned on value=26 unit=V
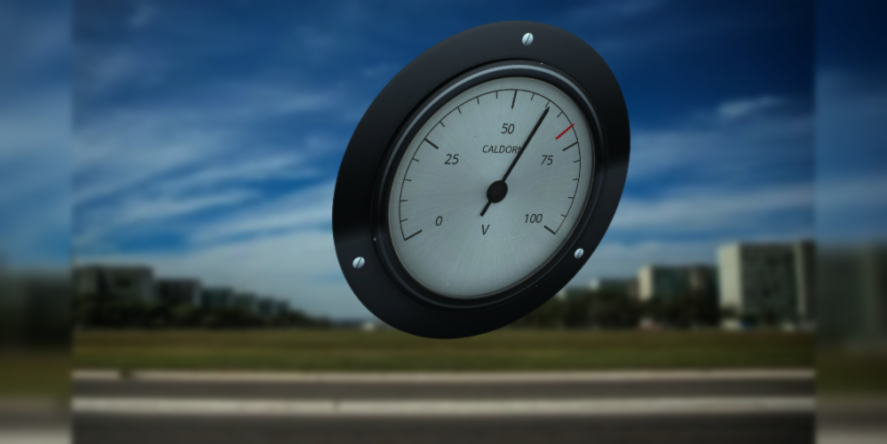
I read value=60 unit=V
